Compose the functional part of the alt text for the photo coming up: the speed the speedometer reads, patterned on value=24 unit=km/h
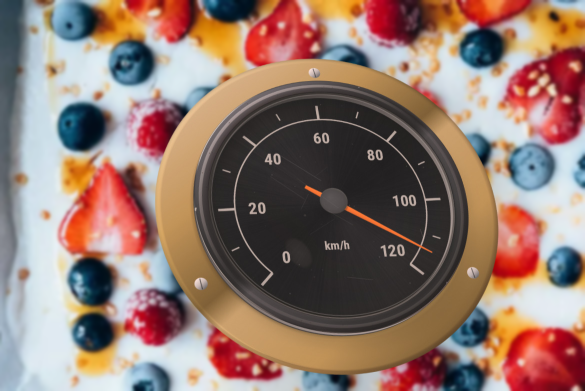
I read value=115 unit=km/h
